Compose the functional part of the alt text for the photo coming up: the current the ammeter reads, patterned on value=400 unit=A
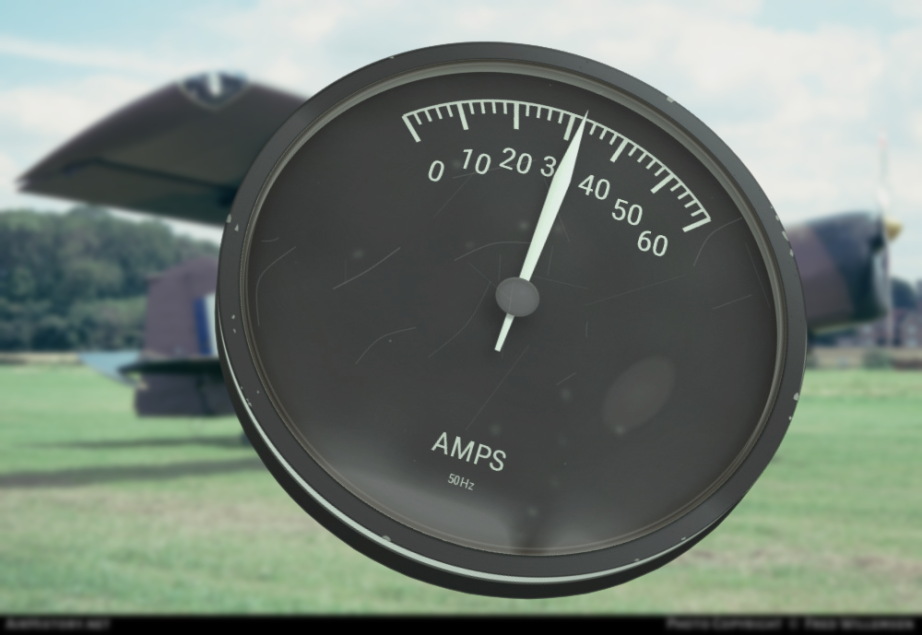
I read value=32 unit=A
